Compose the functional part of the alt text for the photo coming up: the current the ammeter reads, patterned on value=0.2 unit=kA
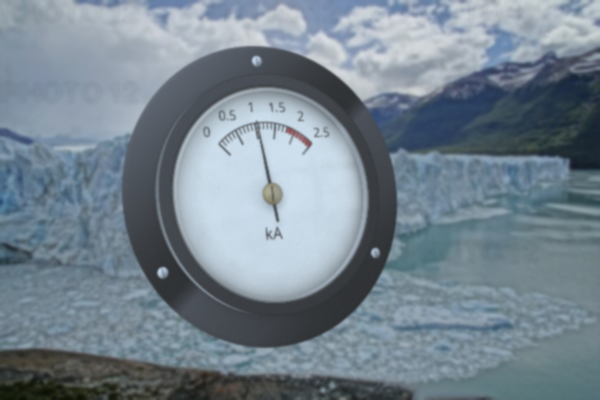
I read value=1 unit=kA
